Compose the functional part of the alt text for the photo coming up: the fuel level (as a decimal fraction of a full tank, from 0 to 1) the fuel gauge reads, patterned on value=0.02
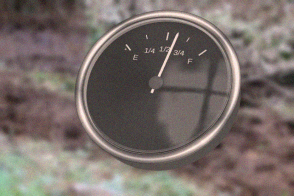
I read value=0.625
